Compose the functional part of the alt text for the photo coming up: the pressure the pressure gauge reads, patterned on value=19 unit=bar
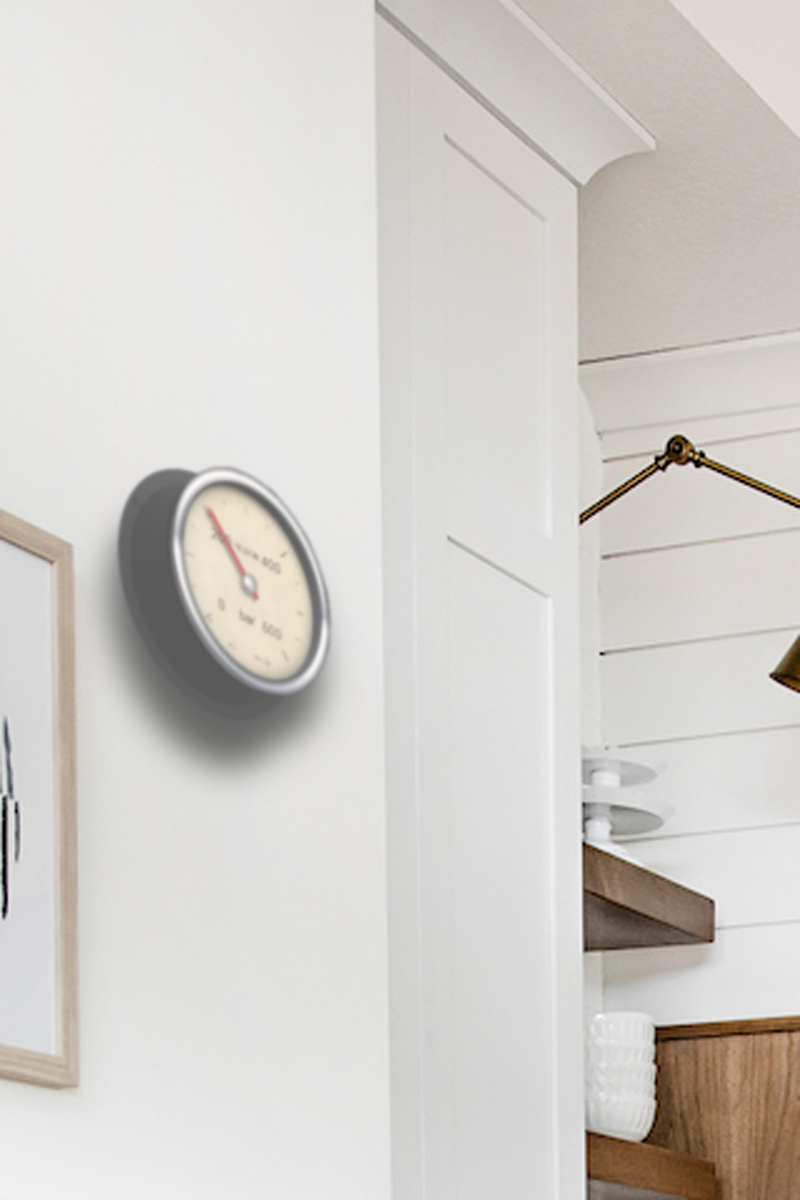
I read value=200 unit=bar
